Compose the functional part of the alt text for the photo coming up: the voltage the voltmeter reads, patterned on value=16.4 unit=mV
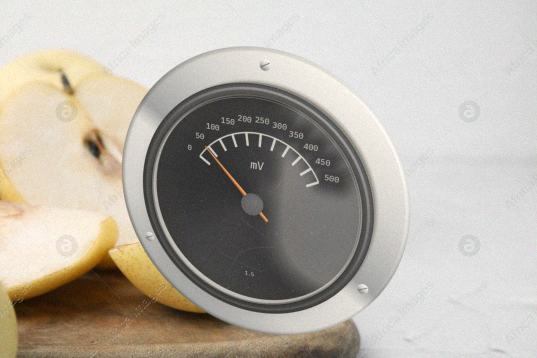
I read value=50 unit=mV
